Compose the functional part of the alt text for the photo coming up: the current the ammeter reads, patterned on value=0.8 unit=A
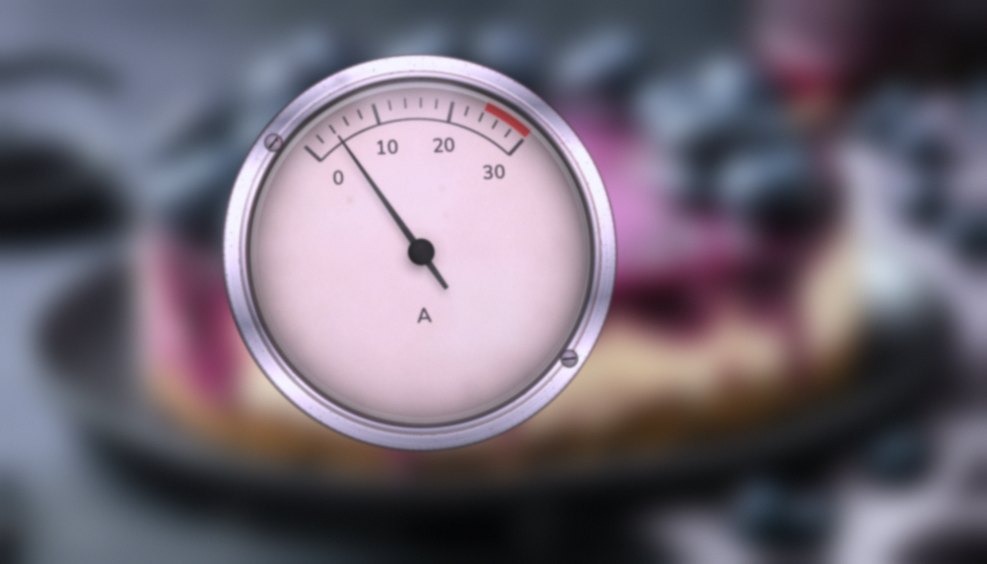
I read value=4 unit=A
